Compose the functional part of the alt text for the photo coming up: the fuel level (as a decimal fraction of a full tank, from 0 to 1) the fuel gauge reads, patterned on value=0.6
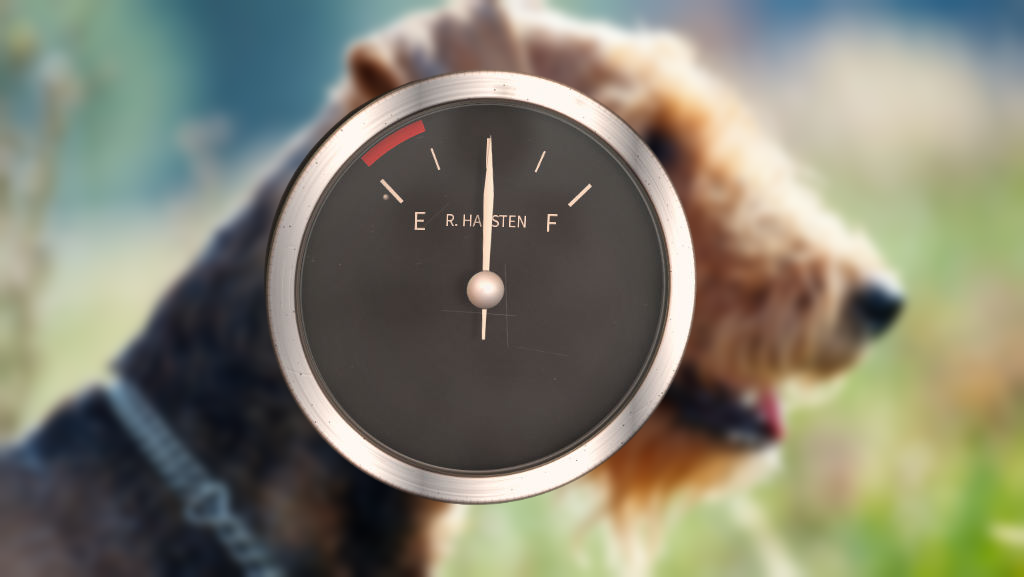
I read value=0.5
